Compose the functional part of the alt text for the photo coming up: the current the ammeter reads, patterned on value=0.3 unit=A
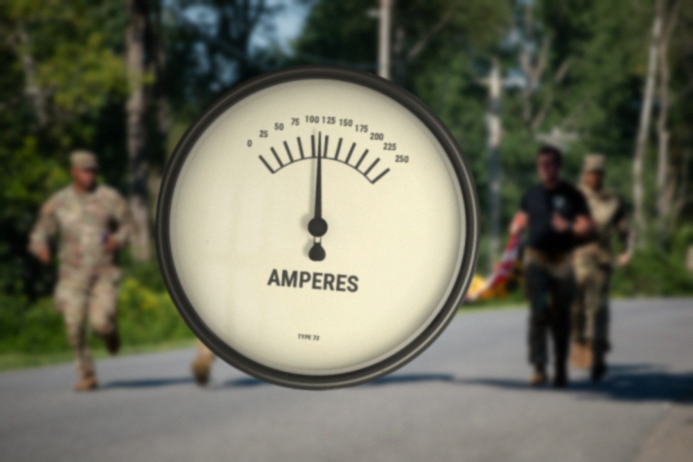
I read value=112.5 unit=A
